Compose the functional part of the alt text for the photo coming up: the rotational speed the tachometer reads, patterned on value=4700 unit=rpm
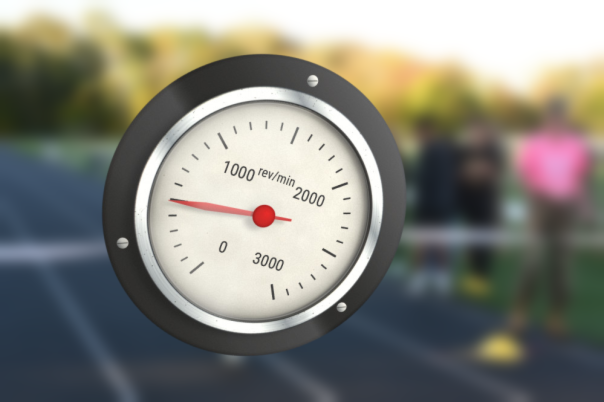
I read value=500 unit=rpm
